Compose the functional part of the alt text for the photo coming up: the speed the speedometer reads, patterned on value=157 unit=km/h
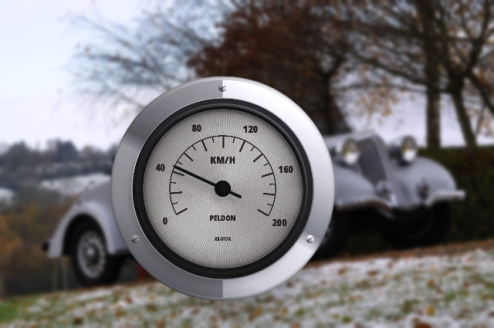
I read value=45 unit=km/h
